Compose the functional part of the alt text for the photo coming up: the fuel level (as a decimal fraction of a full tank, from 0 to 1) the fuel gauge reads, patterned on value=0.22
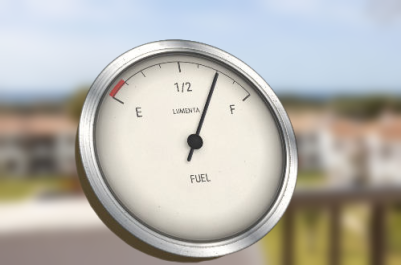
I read value=0.75
